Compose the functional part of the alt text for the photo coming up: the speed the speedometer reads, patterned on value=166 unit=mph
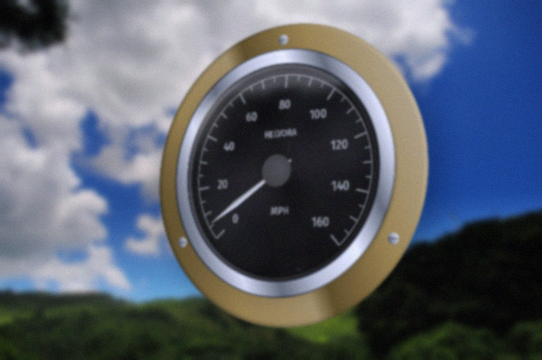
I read value=5 unit=mph
